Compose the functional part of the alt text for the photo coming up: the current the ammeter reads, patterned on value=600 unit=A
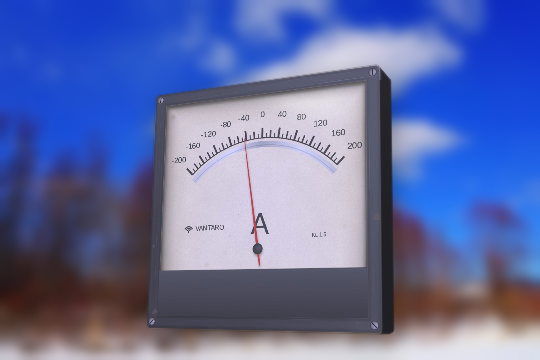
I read value=-40 unit=A
